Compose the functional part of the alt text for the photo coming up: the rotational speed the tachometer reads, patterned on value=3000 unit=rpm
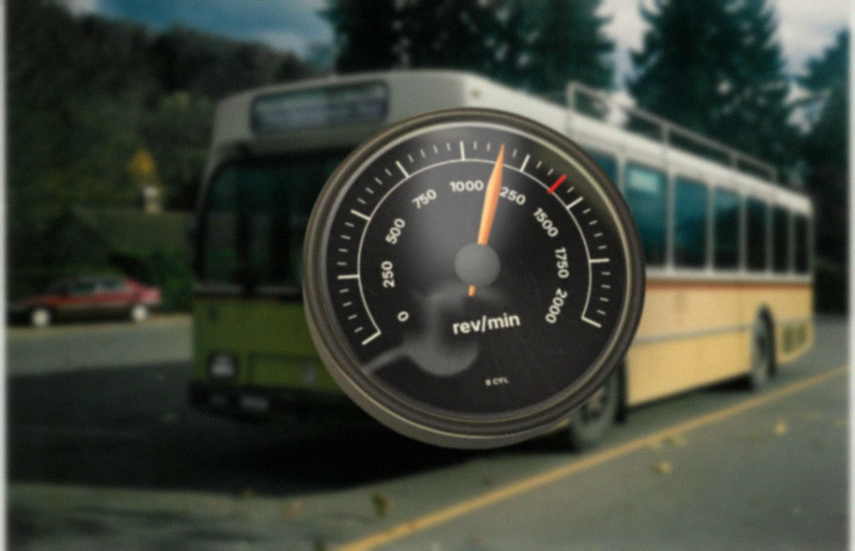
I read value=1150 unit=rpm
